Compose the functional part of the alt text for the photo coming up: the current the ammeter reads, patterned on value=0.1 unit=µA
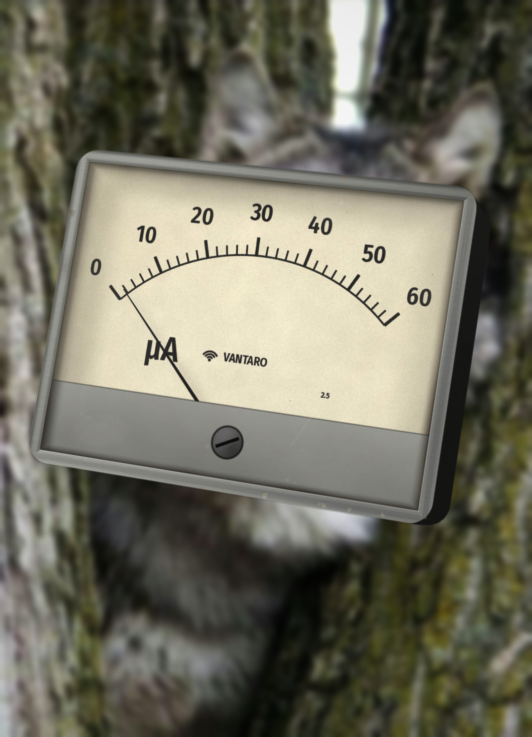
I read value=2 unit=µA
